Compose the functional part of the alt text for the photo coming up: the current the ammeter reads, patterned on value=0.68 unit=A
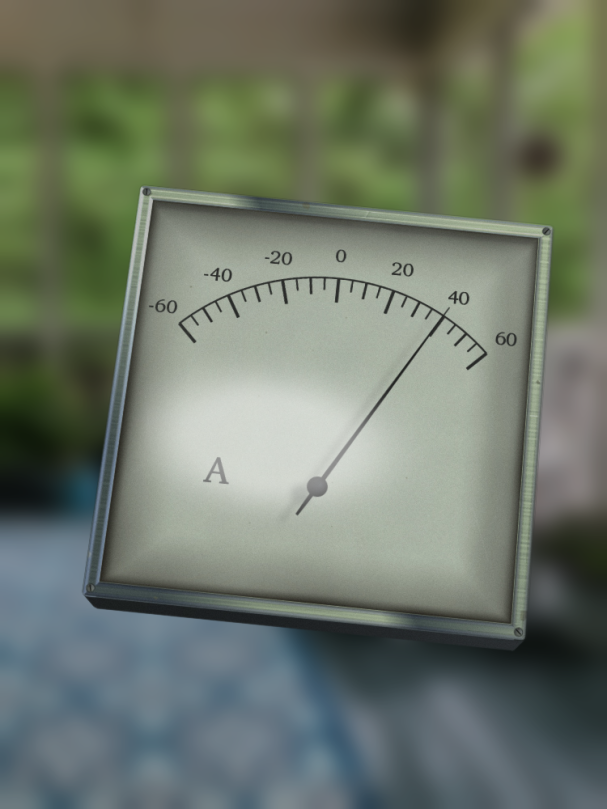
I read value=40 unit=A
